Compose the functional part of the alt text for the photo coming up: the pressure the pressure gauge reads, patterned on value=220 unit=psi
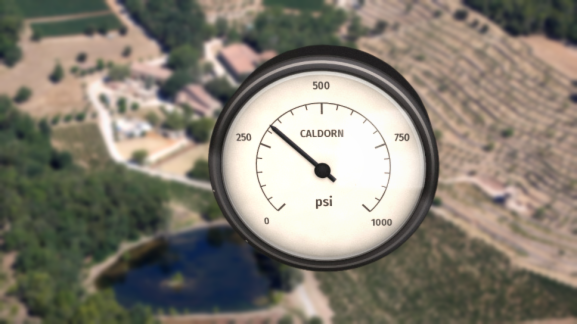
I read value=325 unit=psi
